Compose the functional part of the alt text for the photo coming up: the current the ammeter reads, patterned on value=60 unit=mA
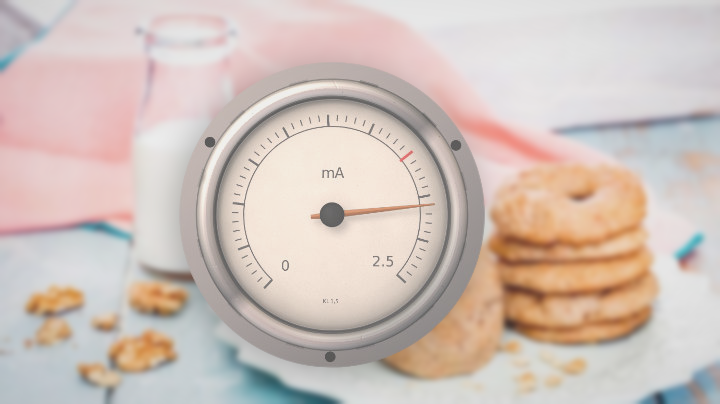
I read value=2.05 unit=mA
